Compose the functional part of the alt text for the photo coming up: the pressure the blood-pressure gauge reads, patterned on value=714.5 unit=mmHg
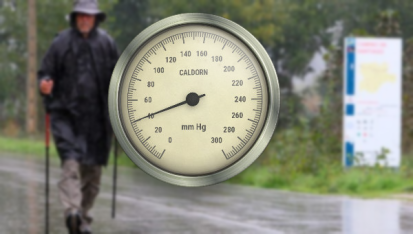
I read value=40 unit=mmHg
